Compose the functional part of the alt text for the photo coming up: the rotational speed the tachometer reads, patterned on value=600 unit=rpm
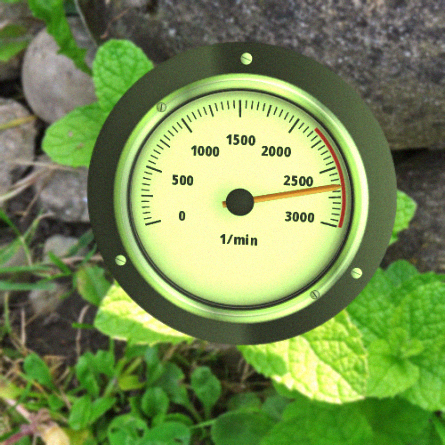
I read value=2650 unit=rpm
